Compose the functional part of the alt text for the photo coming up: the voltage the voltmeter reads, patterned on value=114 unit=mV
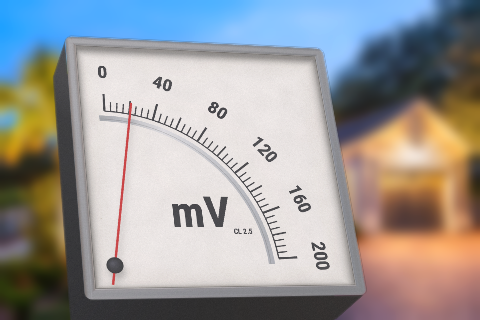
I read value=20 unit=mV
